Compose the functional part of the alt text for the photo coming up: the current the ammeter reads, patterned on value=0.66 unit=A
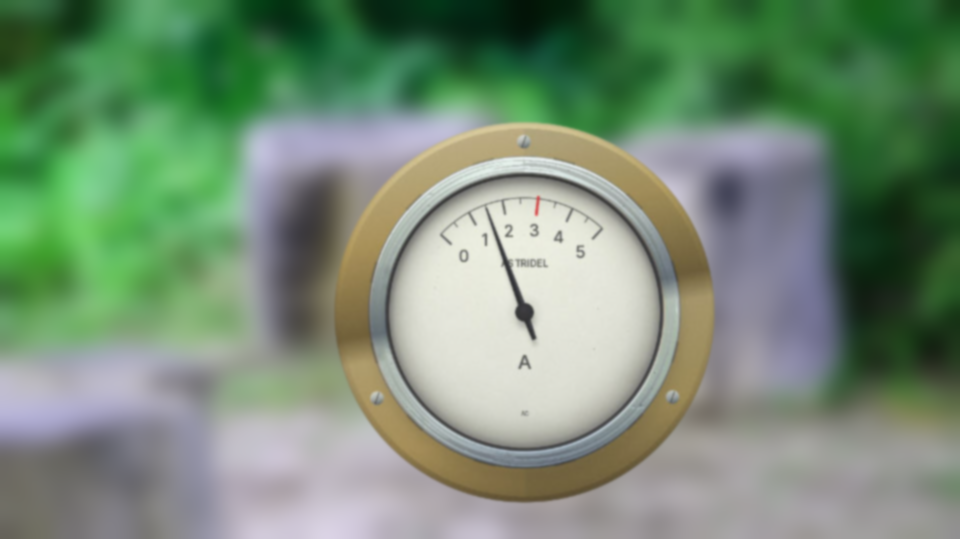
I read value=1.5 unit=A
